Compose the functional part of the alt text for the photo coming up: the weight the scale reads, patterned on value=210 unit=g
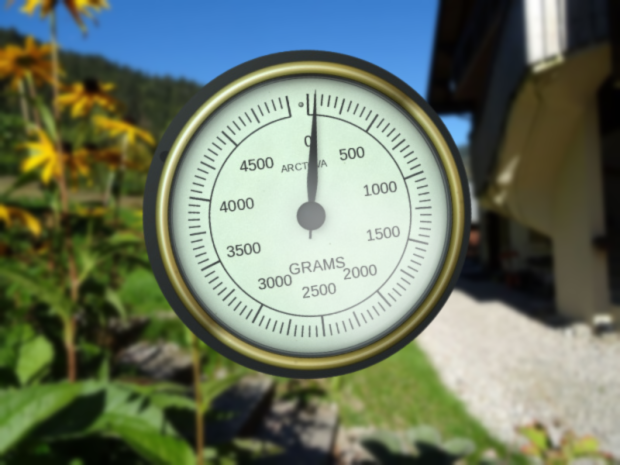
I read value=50 unit=g
